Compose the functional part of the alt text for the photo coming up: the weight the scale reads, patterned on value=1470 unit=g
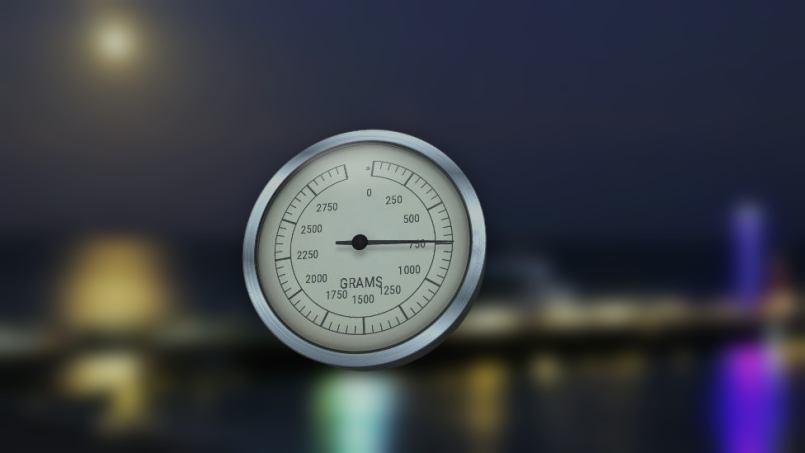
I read value=750 unit=g
